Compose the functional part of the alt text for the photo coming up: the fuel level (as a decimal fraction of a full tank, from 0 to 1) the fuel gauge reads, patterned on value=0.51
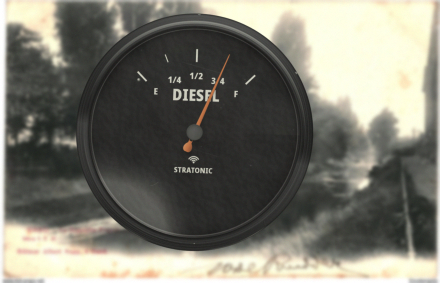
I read value=0.75
